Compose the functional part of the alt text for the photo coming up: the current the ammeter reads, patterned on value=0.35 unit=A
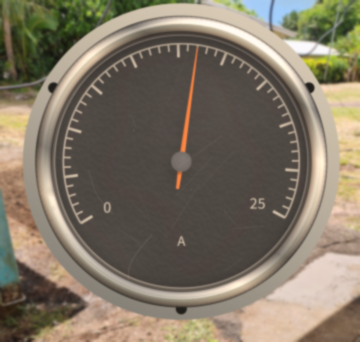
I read value=13.5 unit=A
